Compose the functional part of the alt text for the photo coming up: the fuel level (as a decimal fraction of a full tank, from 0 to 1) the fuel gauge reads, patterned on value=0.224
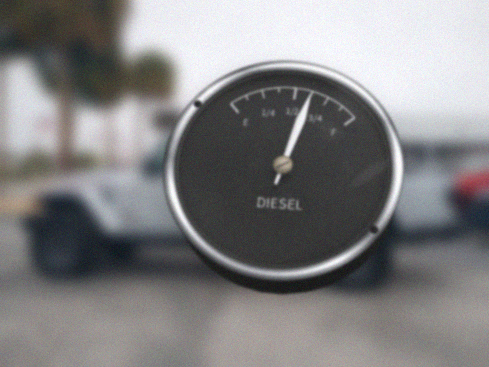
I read value=0.625
